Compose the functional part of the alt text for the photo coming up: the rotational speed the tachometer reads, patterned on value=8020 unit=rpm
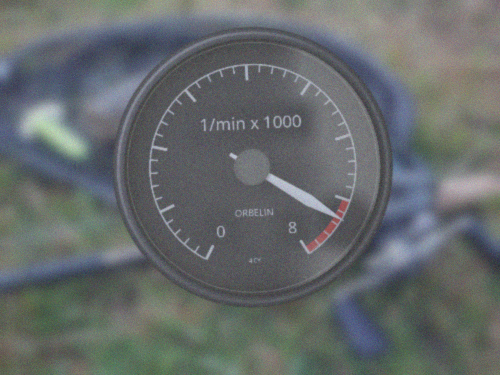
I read value=7300 unit=rpm
